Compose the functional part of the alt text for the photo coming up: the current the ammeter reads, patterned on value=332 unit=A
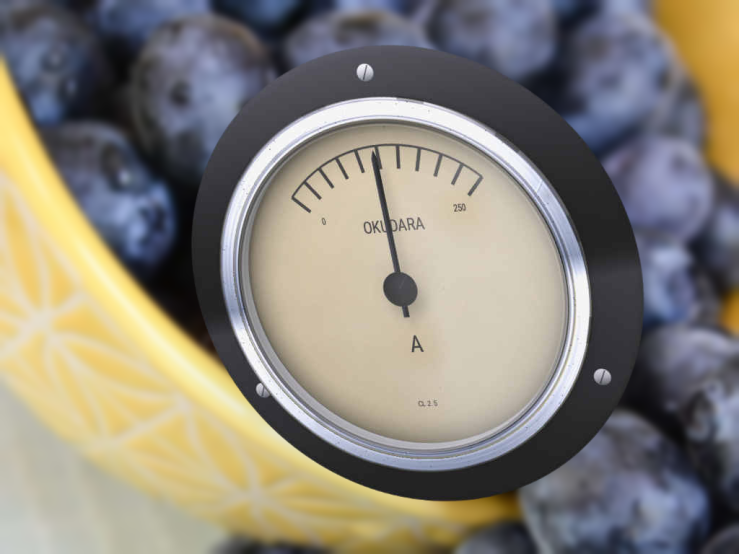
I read value=125 unit=A
